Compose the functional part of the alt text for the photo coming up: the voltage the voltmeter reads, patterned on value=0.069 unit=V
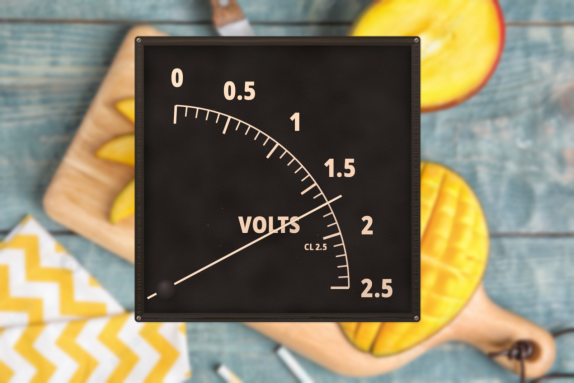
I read value=1.7 unit=V
